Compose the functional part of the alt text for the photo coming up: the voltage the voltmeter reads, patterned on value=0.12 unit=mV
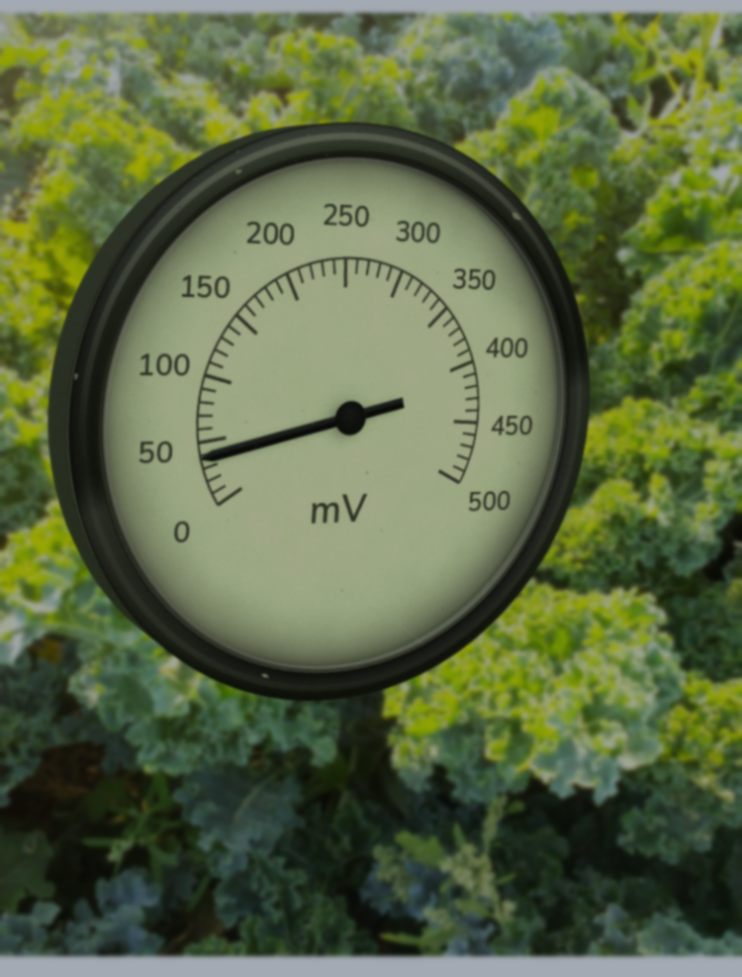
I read value=40 unit=mV
